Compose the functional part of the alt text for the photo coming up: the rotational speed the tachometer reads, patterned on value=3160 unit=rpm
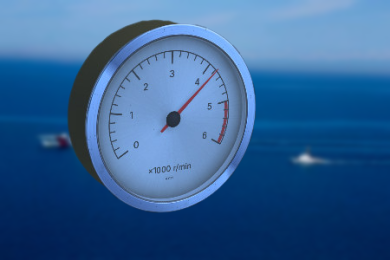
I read value=4200 unit=rpm
